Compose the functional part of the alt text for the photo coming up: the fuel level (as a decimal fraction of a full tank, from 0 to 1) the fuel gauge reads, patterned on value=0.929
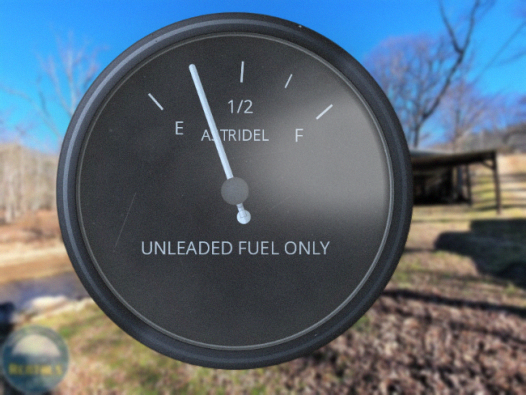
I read value=0.25
